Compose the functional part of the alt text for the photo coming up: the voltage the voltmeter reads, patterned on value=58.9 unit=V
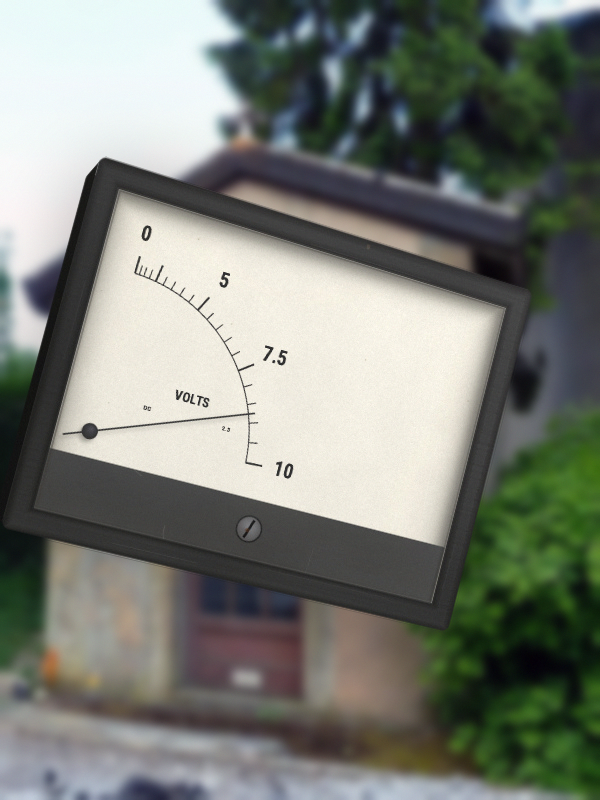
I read value=8.75 unit=V
